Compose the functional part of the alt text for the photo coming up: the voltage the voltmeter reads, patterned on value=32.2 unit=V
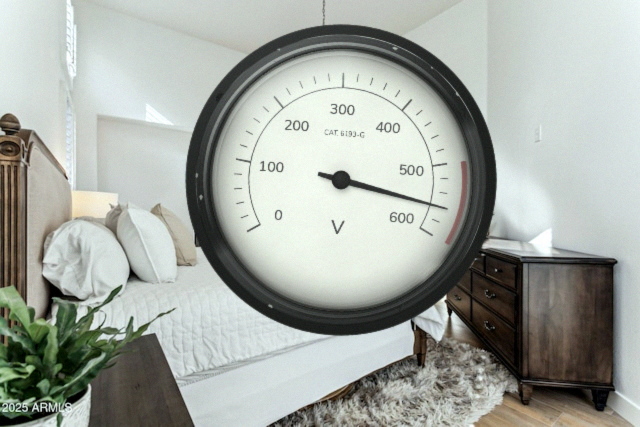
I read value=560 unit=V
